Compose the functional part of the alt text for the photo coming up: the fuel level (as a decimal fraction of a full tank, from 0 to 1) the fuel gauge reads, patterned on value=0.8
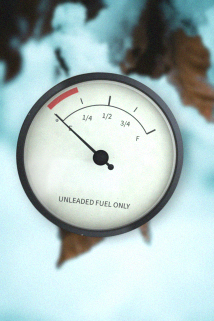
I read value=0
